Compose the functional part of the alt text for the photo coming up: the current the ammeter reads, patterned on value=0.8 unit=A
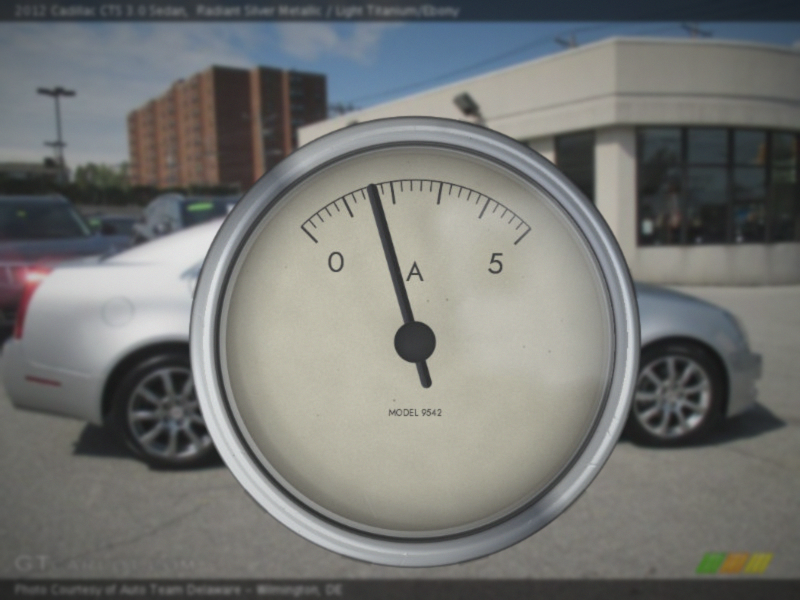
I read value=1.6 unit=A
